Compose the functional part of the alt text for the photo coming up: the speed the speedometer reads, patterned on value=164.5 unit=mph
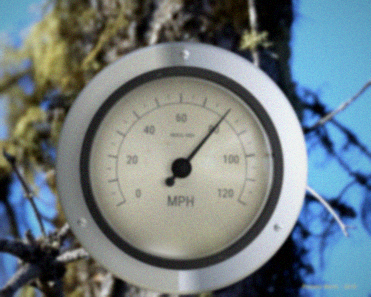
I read value=80 unit=mph
